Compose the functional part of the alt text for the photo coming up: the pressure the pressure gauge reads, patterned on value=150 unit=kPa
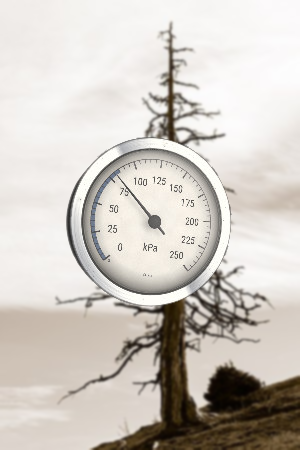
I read value=80 unit=kPa
